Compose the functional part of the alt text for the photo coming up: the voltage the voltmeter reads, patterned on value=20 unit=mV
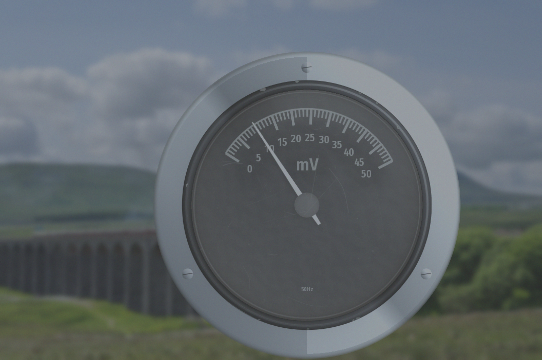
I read value=10 unit=mV
